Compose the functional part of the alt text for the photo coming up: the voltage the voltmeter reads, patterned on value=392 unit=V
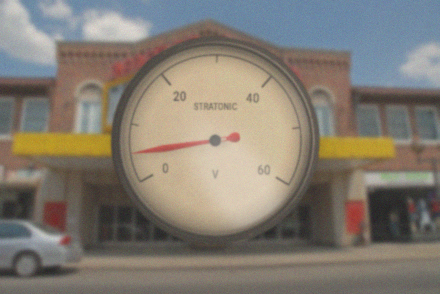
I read value=5 unit=V
